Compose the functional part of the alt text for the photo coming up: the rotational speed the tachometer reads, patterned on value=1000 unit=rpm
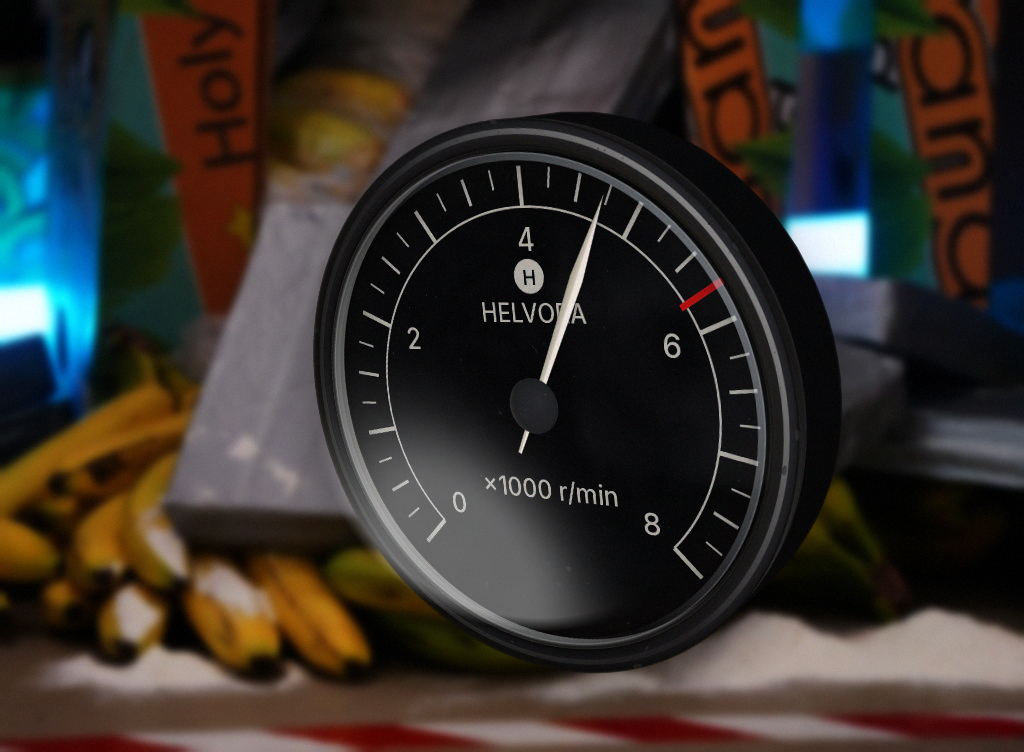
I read value=4750 unit=rpm
